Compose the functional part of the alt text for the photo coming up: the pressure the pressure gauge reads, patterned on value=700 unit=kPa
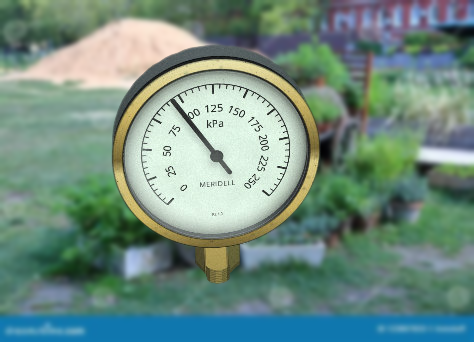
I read value=95 unit=kPa
